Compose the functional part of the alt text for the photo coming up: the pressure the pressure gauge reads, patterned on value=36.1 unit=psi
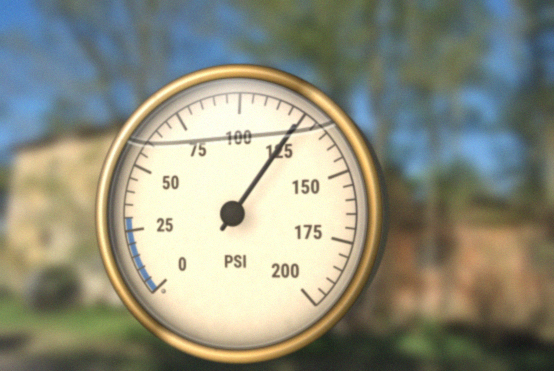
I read value=125 unit=psi
